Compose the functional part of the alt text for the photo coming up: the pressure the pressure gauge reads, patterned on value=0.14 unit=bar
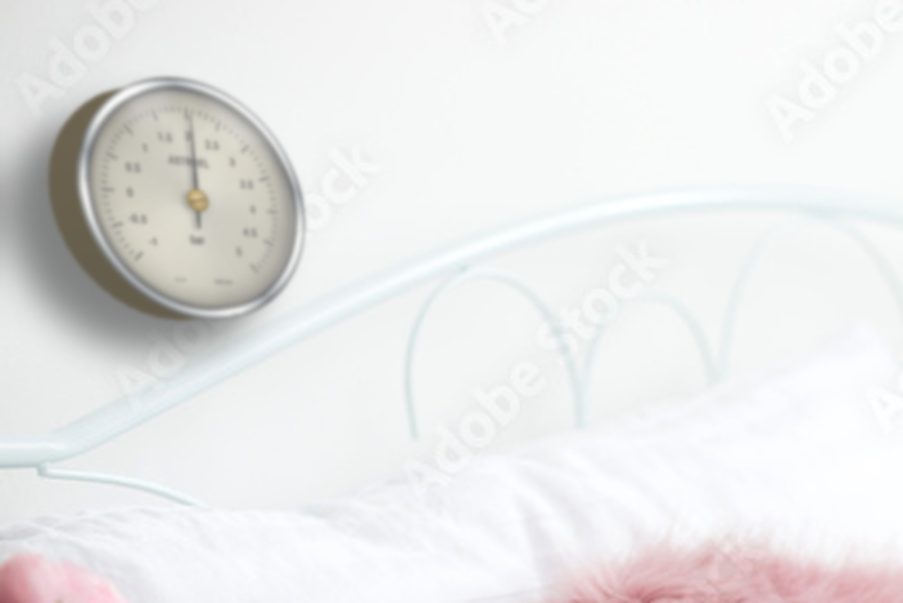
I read value=2 unit=bar
